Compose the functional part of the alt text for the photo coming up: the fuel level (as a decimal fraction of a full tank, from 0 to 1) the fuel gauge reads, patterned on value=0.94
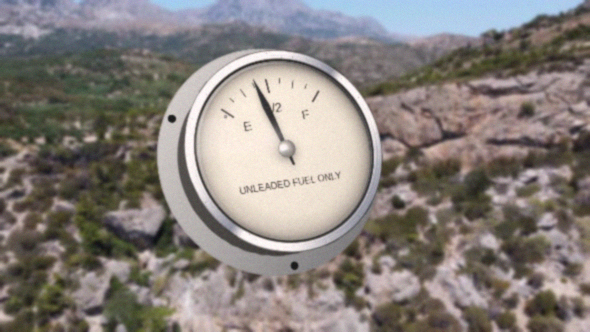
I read value=0.375
